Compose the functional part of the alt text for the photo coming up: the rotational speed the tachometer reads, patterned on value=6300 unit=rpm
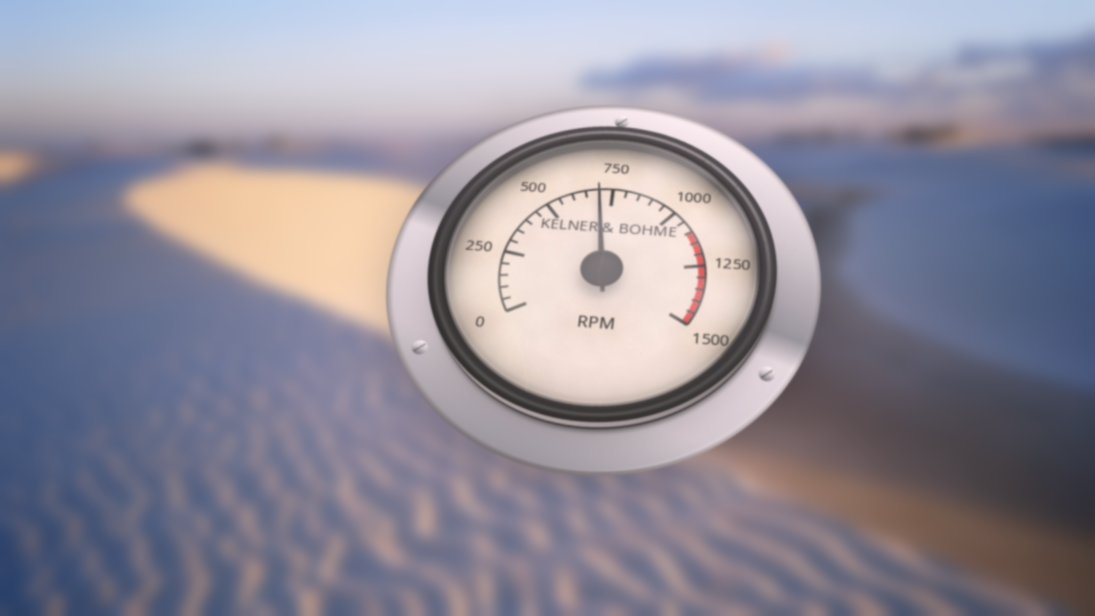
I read value=700 unit=rpm
